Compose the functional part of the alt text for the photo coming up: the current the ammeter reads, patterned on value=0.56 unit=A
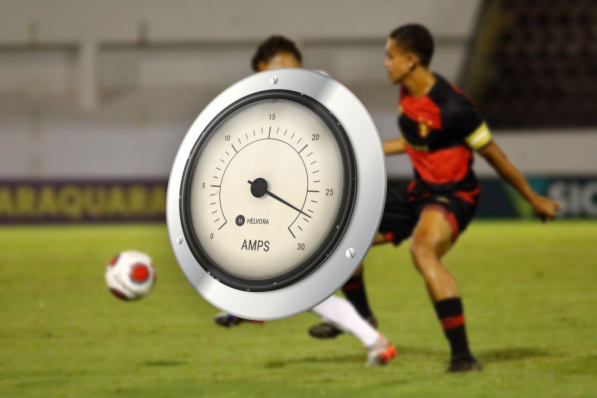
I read value=27.5 unit=A
